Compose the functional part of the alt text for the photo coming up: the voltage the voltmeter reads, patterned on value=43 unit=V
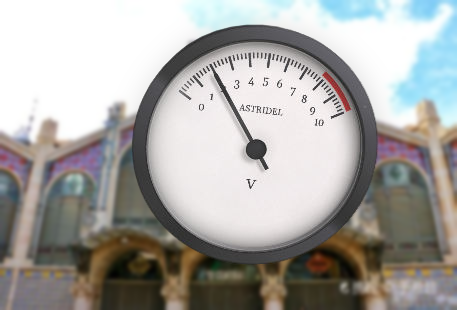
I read value=2 unit=V
